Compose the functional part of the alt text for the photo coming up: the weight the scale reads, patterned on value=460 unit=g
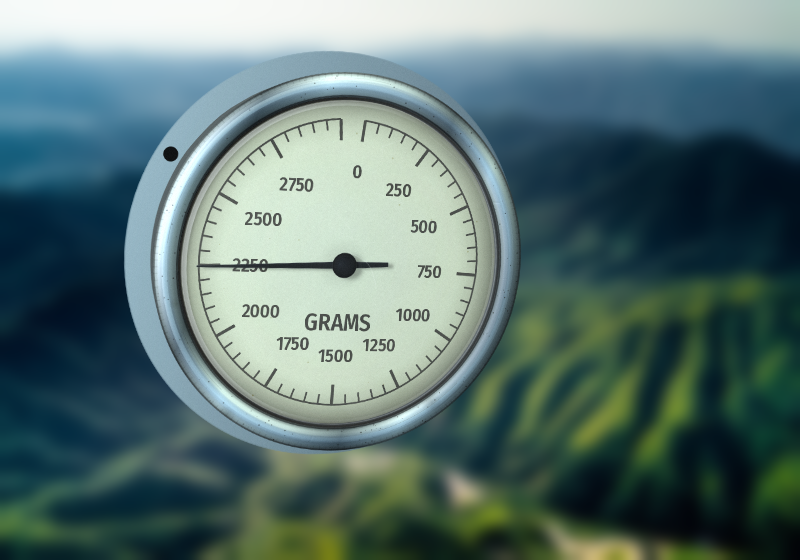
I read value=2250 unit=g
